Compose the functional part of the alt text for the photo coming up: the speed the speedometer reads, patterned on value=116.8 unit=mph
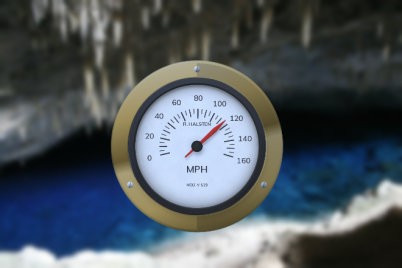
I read value=115 unit=mph
